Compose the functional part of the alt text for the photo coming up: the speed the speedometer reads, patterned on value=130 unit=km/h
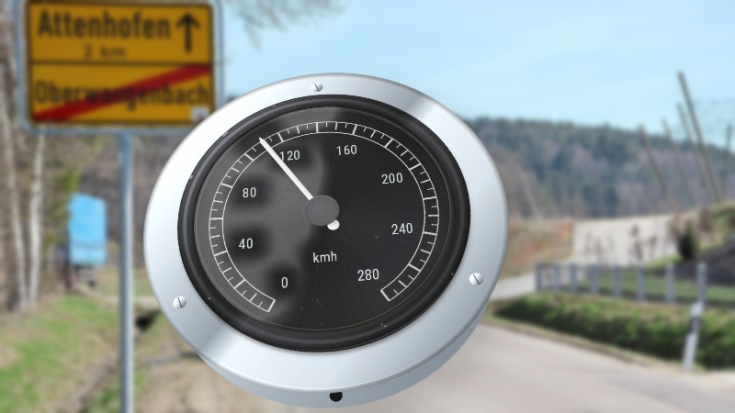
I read value=110 unit=km/h
